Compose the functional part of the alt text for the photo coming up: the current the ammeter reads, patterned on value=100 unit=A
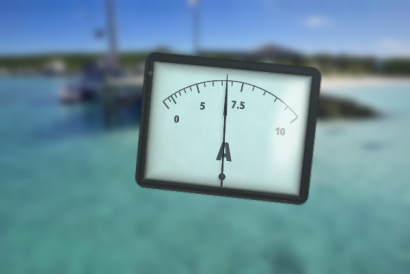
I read value=6.75 unit=A
